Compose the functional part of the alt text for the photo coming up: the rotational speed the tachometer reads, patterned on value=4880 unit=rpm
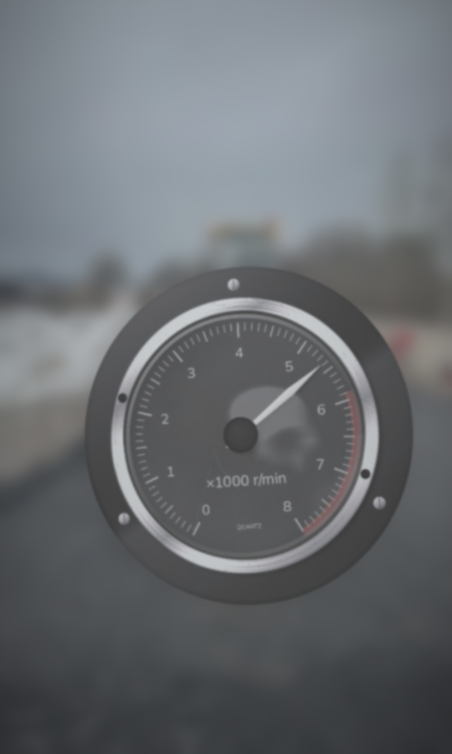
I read value=5400 unit=rpm
